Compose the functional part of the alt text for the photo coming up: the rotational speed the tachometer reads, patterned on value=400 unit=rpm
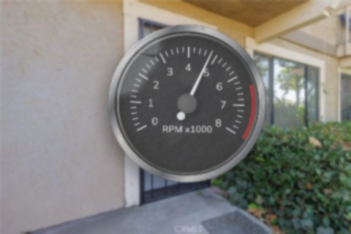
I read value=4800 unit=rpm
